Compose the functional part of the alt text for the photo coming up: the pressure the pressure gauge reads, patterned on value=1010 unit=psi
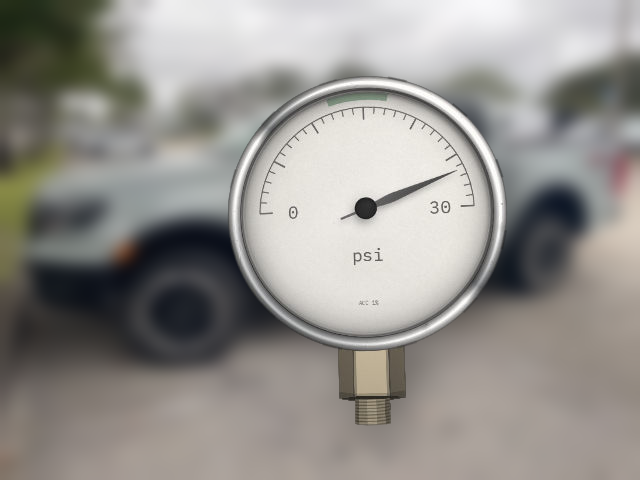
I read value=26.5 unit=psi
